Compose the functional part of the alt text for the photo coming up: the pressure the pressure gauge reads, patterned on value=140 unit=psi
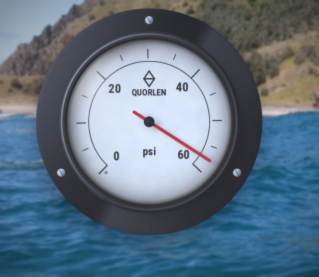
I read value=57.5 unit=psi
